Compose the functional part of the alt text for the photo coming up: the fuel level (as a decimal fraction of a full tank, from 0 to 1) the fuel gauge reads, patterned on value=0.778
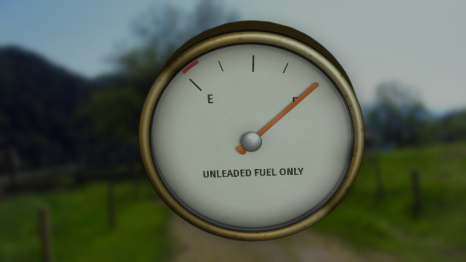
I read value=1
